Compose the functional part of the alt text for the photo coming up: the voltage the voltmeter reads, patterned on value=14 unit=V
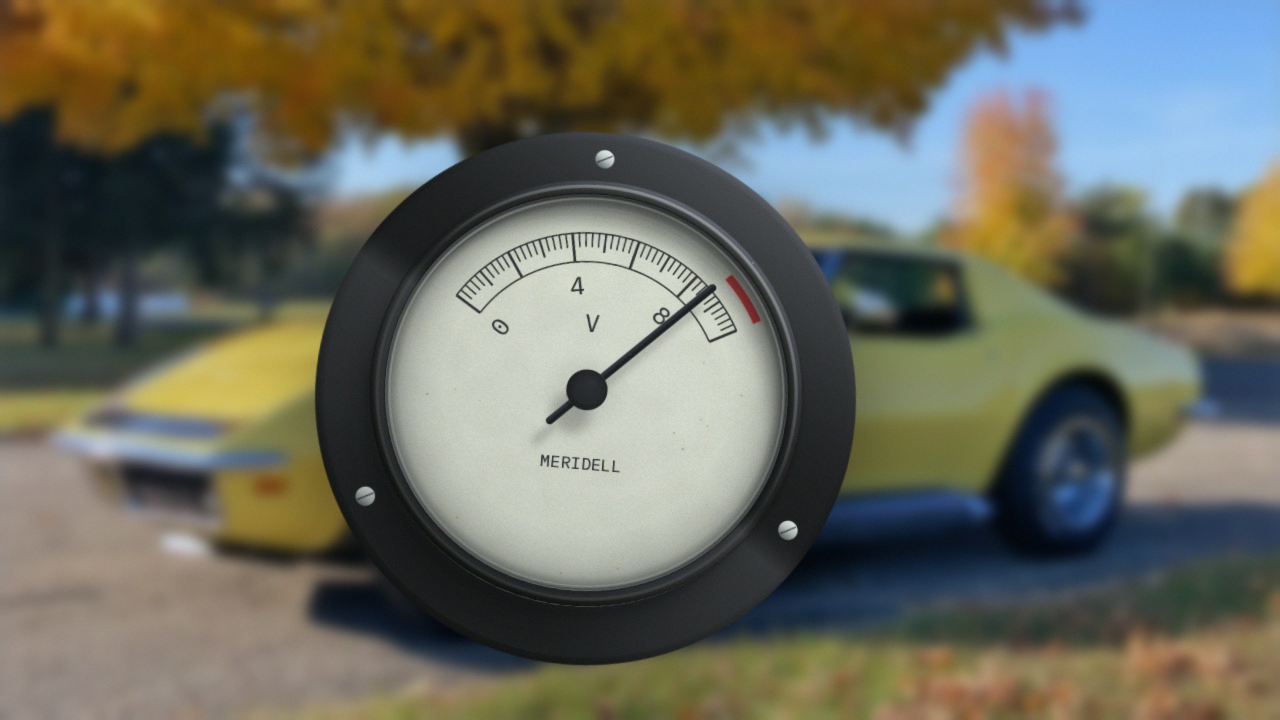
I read value=8.6 unit=V
